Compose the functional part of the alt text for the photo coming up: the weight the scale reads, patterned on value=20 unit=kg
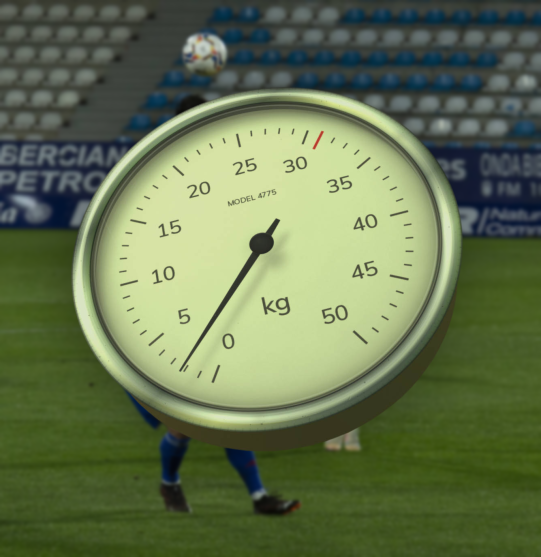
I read value=2 unit=kg
